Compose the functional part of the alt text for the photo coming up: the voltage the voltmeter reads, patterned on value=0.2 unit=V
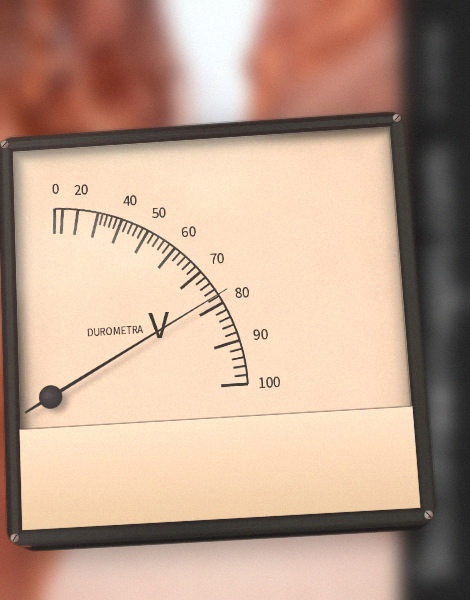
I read value=78 unit=V
